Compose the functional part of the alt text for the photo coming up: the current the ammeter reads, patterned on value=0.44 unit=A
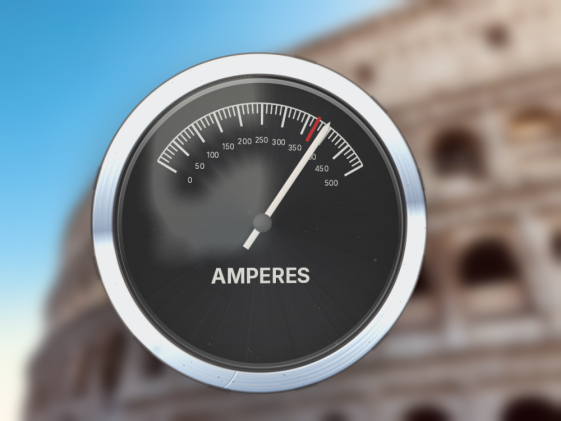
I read value=390 unit=A
